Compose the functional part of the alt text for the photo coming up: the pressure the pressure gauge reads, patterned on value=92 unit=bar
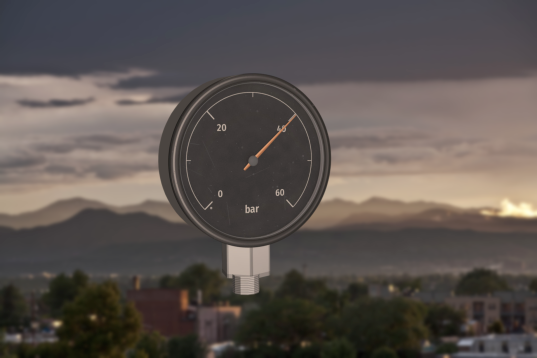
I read value=40 unit=bar
